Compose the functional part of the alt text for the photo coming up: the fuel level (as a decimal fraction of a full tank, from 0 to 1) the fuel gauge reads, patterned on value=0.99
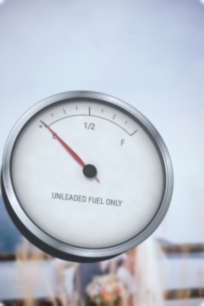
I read value=0
